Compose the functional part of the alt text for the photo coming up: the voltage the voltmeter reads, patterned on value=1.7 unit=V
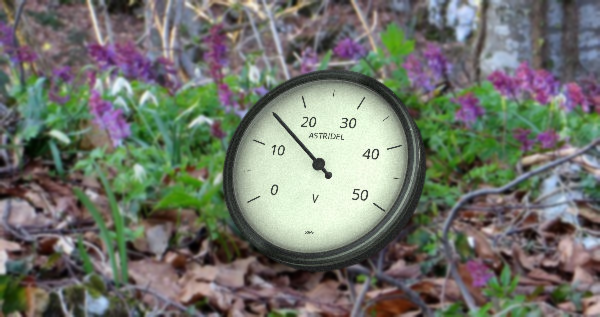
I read value=15 unit=V
